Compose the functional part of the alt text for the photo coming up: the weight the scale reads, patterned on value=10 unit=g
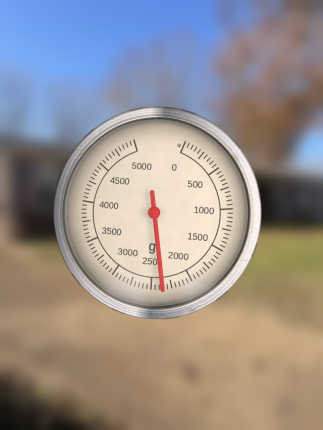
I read value=2350 unit=g
